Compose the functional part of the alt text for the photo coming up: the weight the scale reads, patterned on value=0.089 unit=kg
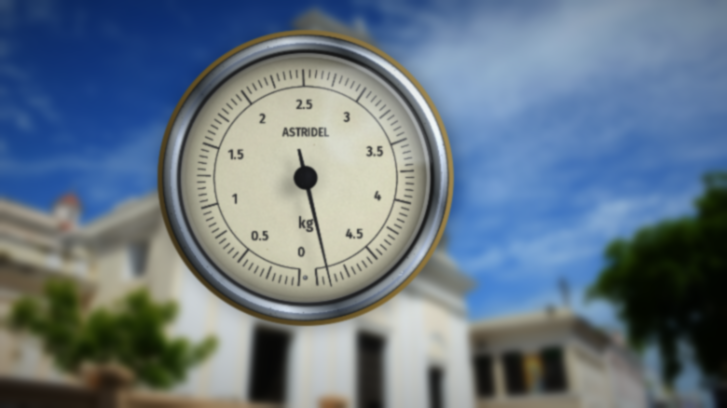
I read value=4.9 unit=kg
